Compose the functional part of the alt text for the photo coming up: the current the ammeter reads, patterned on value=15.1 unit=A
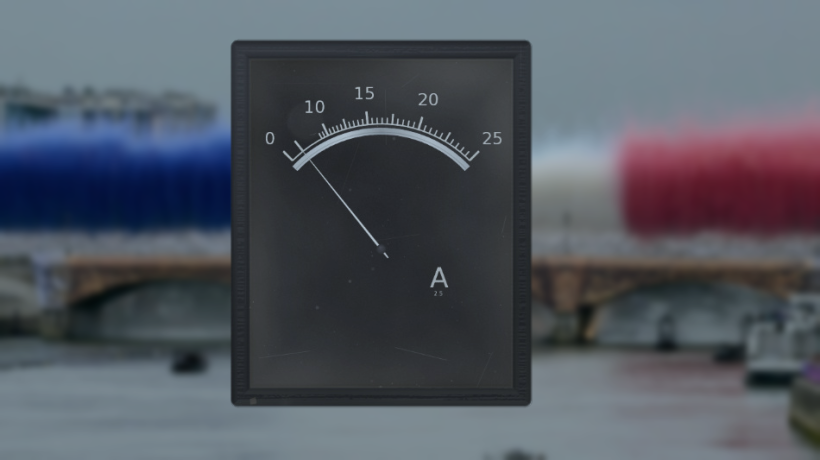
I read value=5 unit=A
